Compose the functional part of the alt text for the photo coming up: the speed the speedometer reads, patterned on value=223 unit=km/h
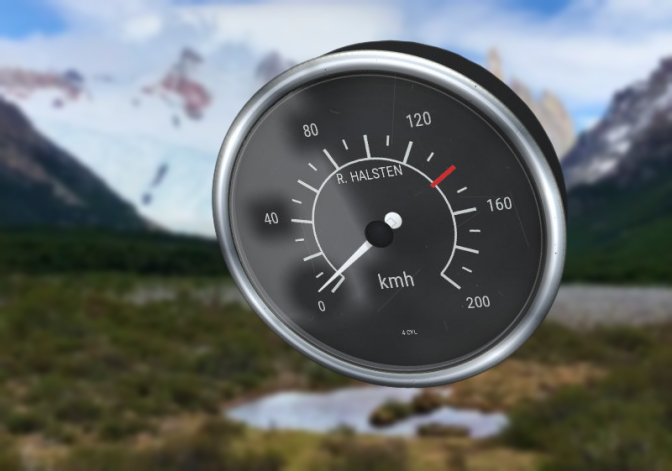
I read value=5 unit=km/h
